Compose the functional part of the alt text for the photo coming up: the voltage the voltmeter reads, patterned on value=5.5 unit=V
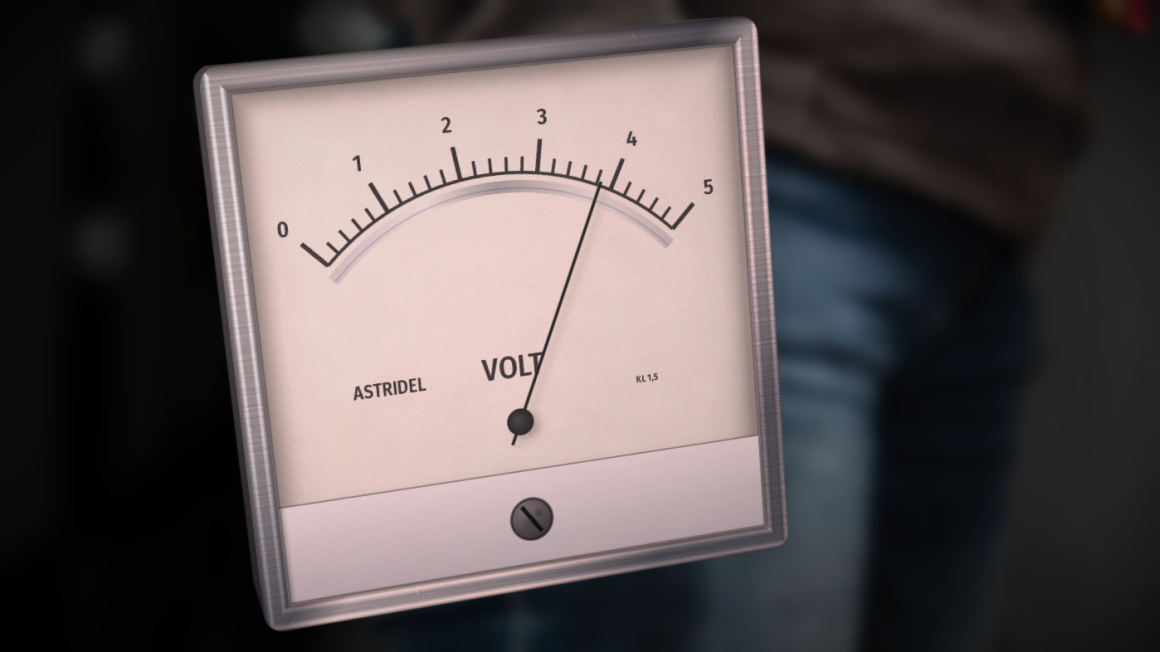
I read value=3.8 unit=V
